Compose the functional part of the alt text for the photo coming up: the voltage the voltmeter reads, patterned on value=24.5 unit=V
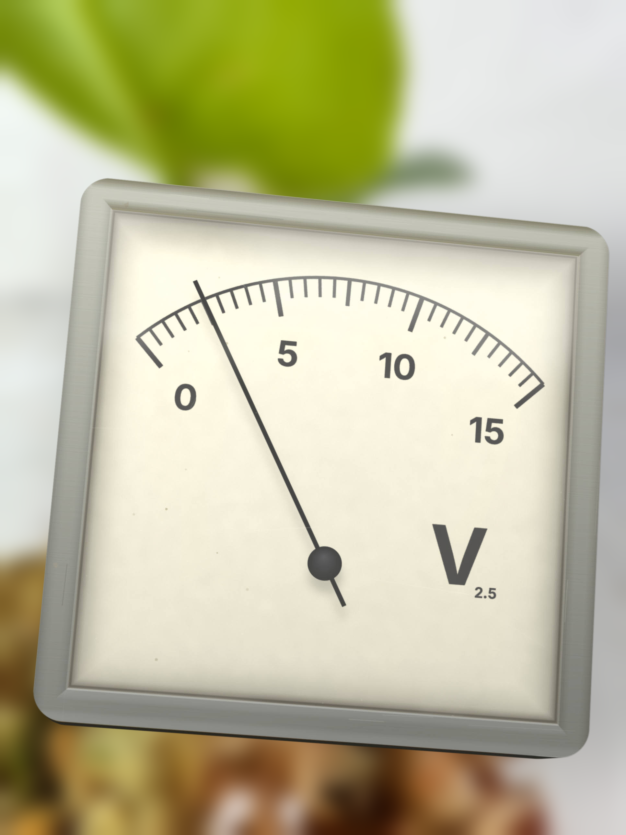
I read value=2.5 unit=V
